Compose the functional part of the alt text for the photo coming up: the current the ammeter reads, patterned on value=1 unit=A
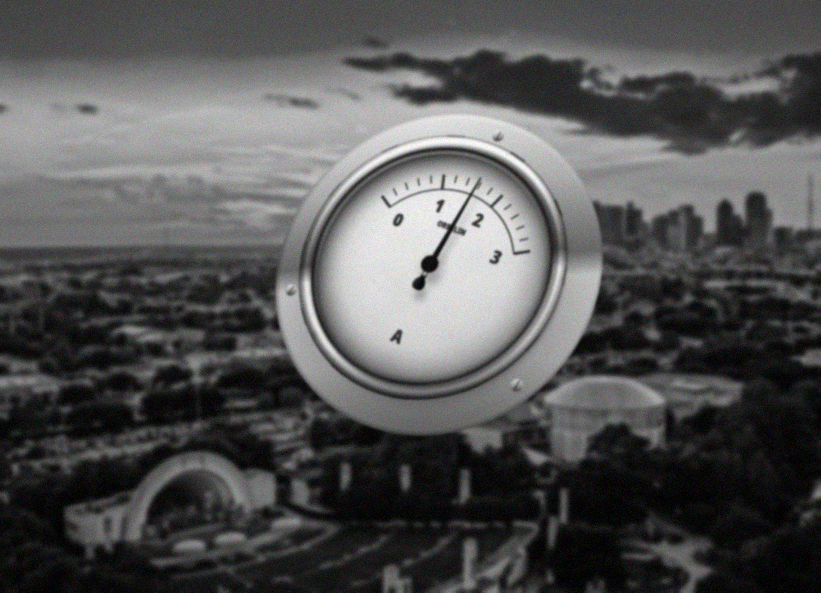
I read value=1.6 unit=A
